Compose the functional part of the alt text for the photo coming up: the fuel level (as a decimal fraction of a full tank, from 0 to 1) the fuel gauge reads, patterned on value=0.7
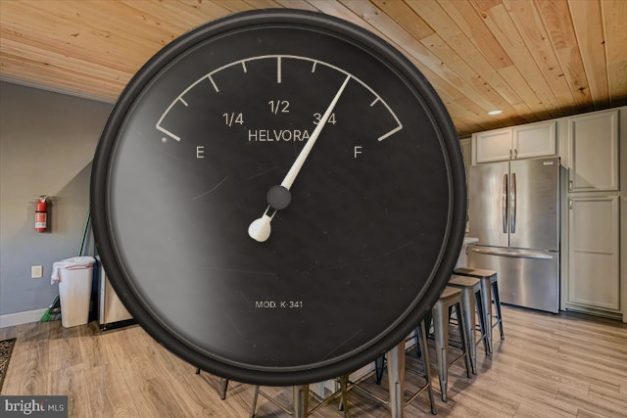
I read value=0.75
